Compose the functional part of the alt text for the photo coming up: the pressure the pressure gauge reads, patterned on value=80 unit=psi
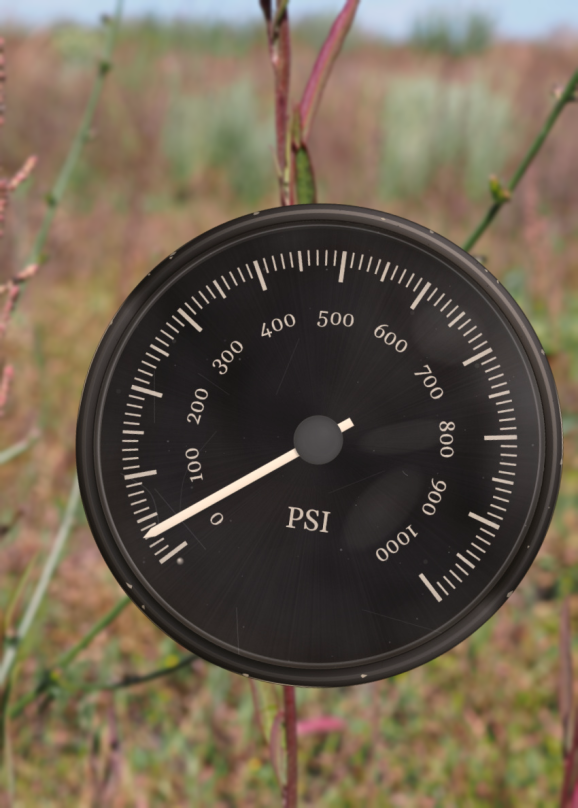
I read value=30 unit=psi
